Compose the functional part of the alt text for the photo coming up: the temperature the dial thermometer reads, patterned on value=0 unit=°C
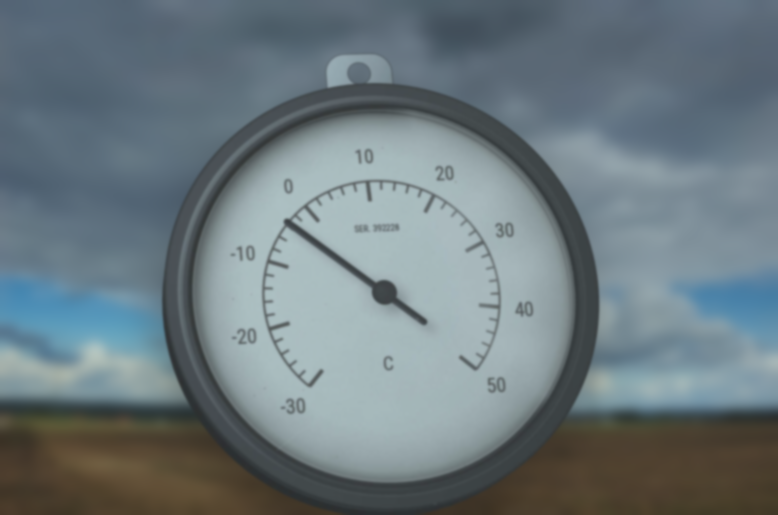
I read value=-4 unit=°C
